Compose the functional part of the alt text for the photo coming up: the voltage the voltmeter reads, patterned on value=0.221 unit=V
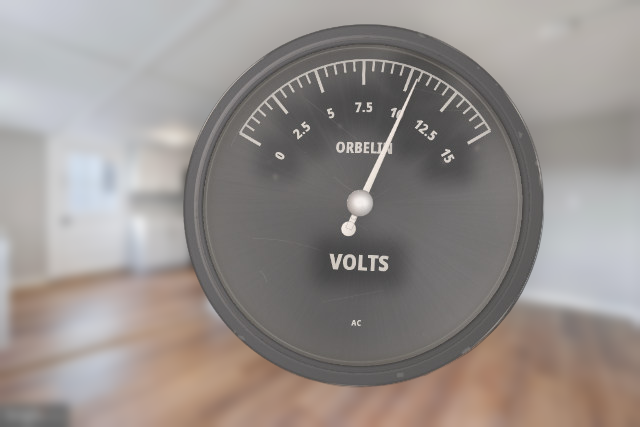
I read value=10.5 unit=V
